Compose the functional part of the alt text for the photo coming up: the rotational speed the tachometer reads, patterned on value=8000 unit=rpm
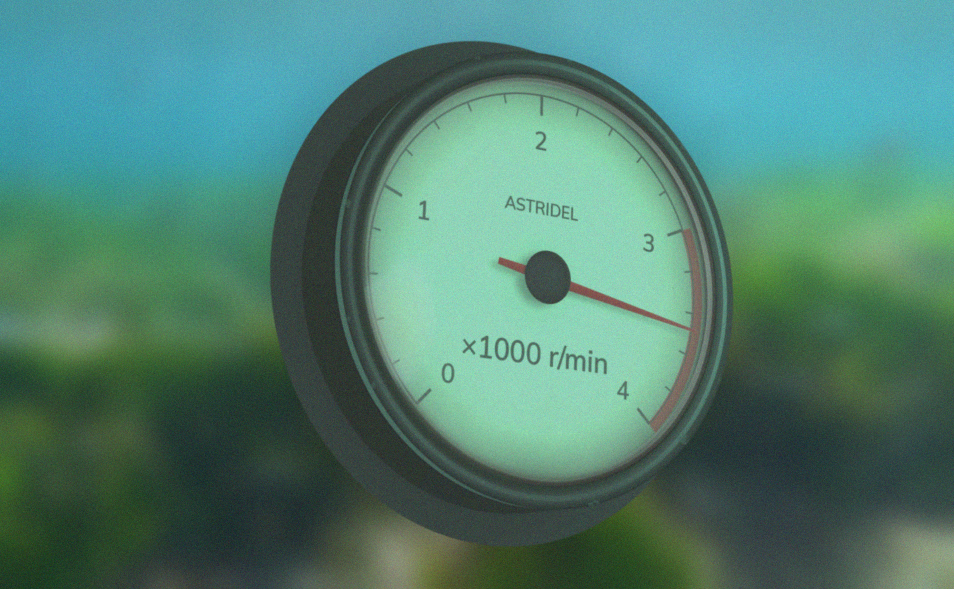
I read value=3500 unit=rpm
